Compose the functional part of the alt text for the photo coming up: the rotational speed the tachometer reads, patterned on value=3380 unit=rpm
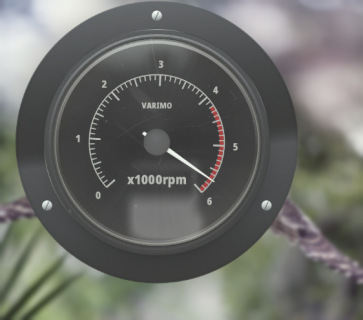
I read value=5700 unit=rpm
